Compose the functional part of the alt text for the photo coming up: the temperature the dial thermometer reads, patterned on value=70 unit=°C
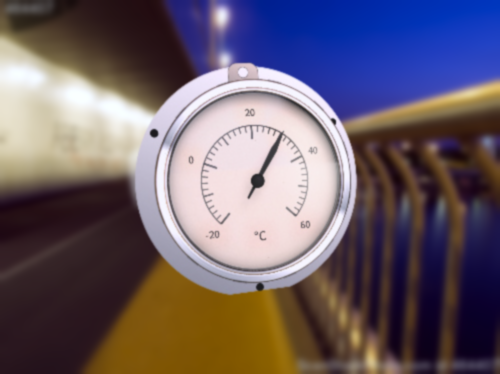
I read value=30 unit=°C
